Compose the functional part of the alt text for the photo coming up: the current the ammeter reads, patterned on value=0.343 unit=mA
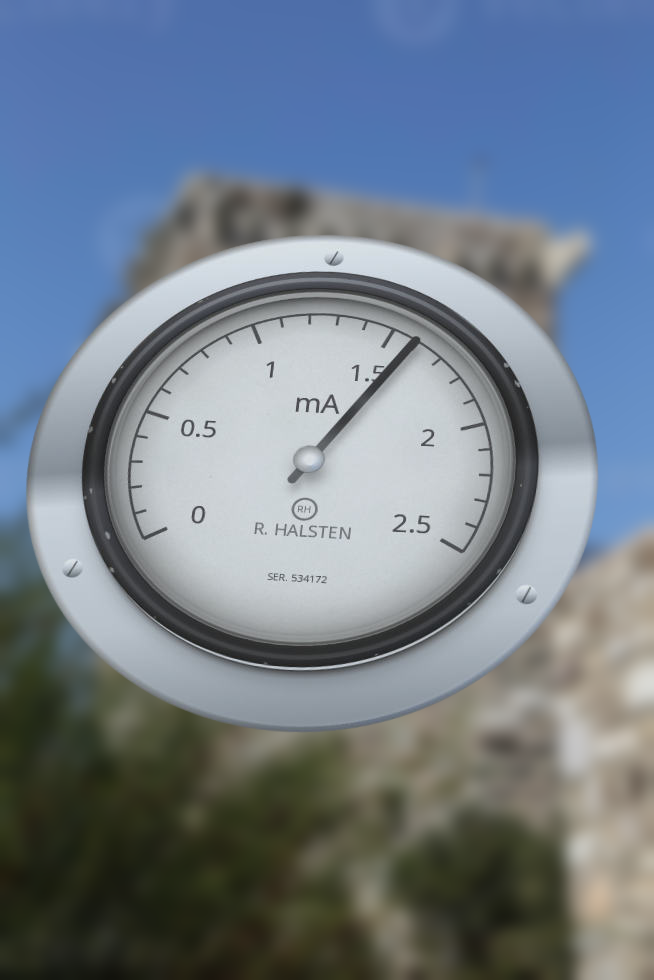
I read value=1.6 unit=mA
